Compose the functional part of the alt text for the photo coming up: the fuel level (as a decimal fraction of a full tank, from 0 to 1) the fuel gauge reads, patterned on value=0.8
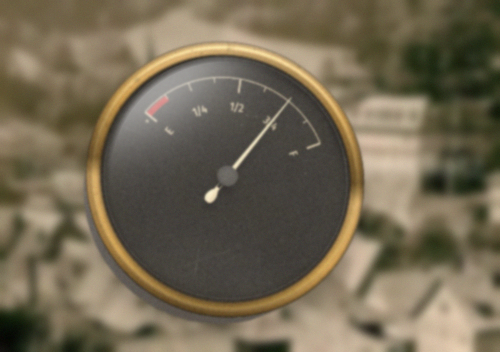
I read value=0.75
